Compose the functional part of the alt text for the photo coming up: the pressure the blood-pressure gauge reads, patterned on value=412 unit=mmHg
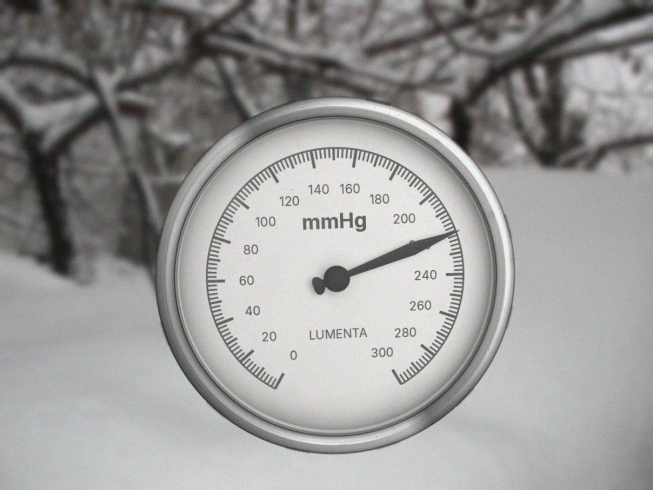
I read value=220 unit=mmHg
